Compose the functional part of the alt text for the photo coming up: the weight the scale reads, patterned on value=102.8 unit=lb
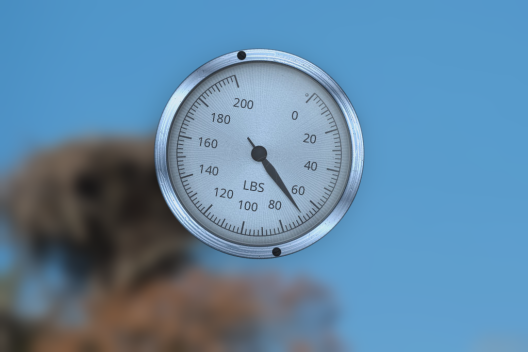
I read value=68 unit=lb
